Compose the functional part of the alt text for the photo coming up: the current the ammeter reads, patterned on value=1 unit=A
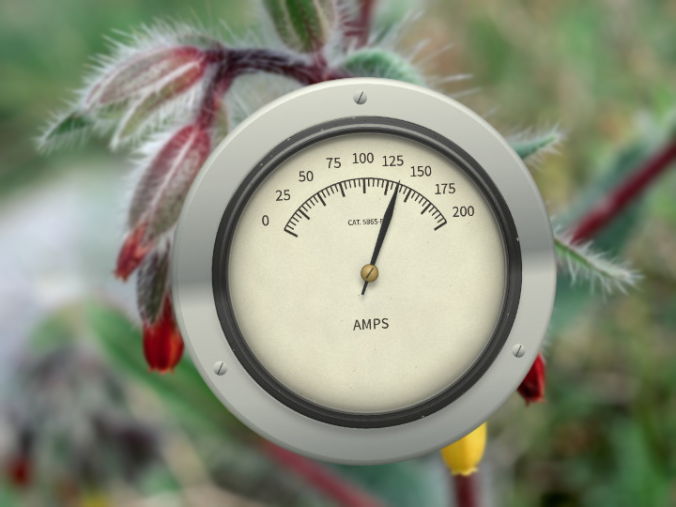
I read value=135 unit=A
